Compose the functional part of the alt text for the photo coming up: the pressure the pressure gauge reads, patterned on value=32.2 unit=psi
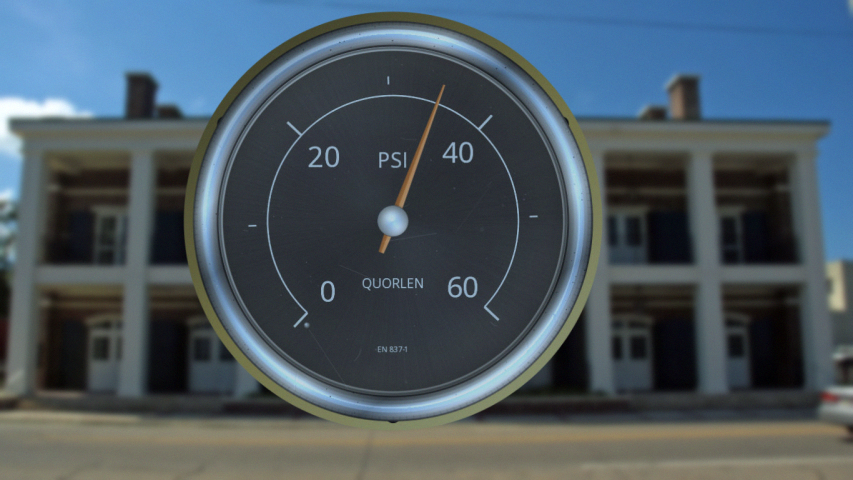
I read value=35 unit=psi
